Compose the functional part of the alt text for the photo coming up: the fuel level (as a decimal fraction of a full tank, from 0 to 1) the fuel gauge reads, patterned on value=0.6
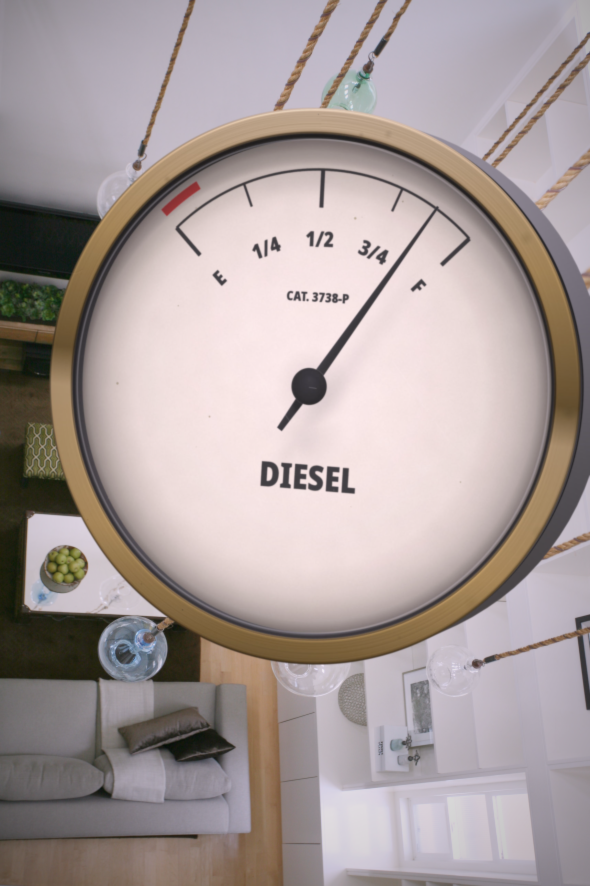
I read value=0.875
